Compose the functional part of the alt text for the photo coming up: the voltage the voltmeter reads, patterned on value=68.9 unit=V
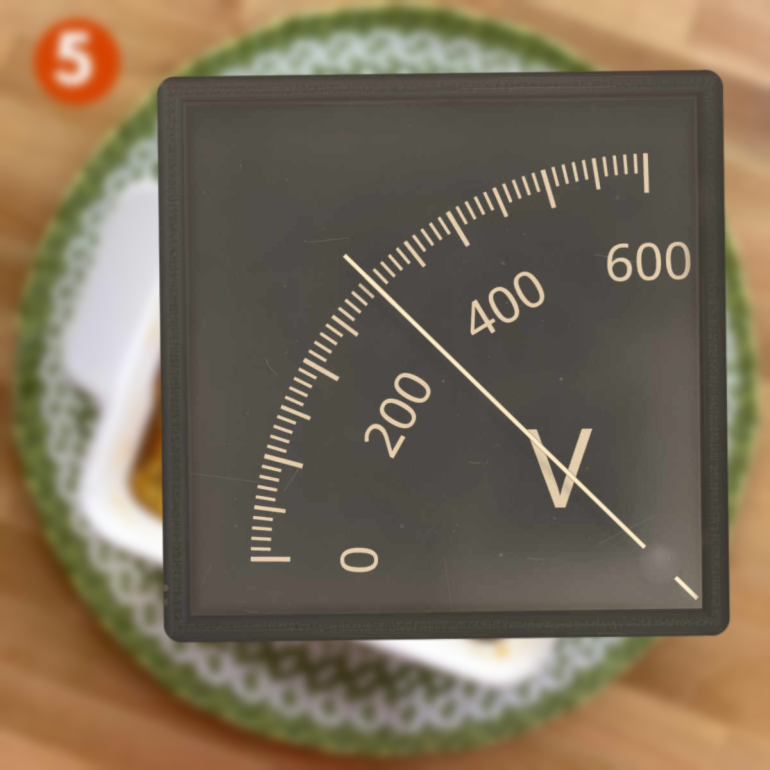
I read value=300 unit=V
